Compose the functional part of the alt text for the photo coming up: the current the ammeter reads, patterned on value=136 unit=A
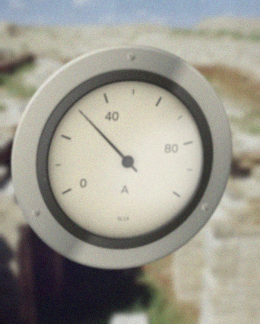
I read value=30 unit=A
